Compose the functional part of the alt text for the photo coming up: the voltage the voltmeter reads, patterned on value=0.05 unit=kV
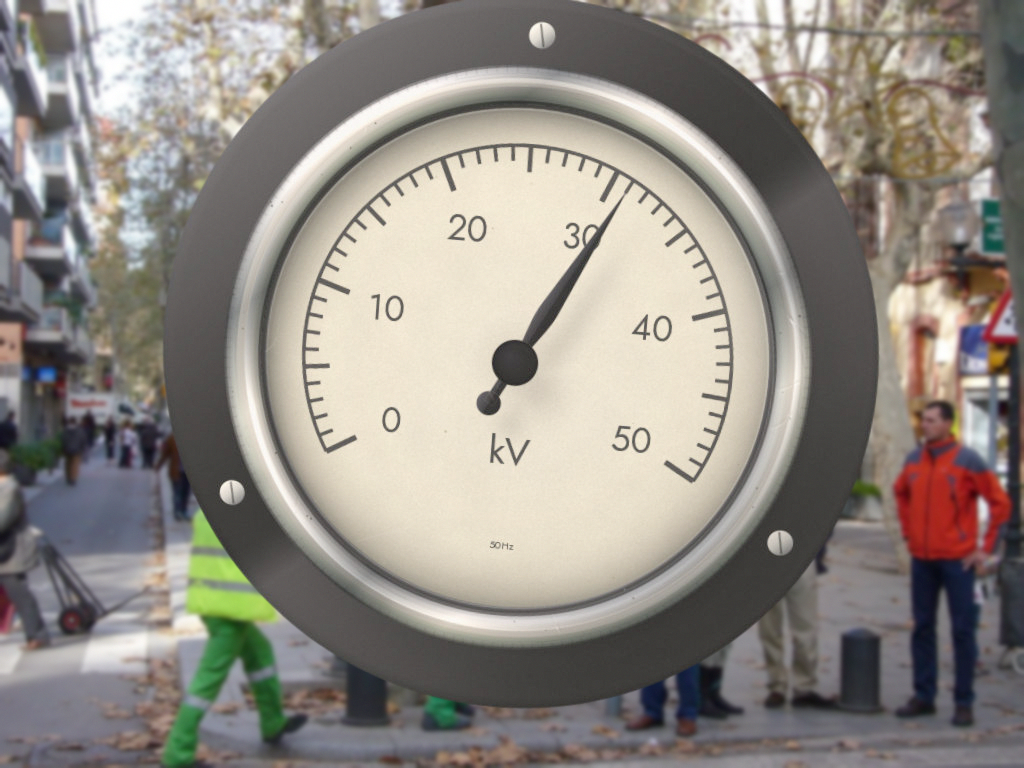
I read value=31 unit=kV
